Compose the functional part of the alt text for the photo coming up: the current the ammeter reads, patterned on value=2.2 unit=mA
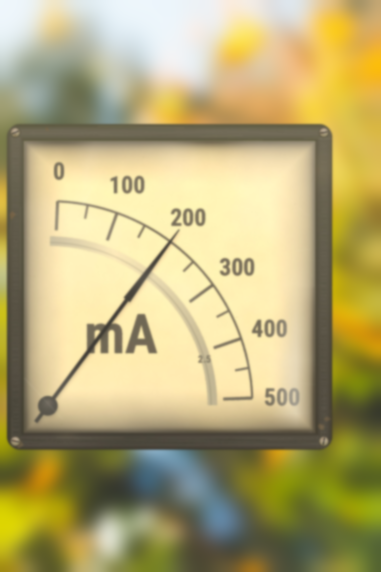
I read value=200 unit=mA
